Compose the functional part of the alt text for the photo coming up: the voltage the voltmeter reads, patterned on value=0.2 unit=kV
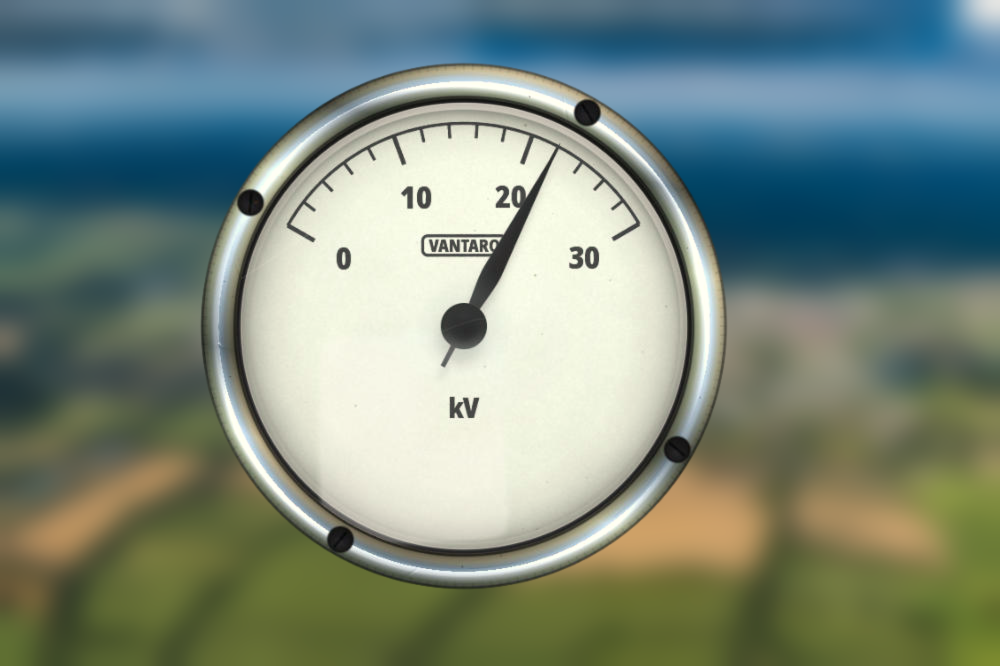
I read value=22 unit=kV
